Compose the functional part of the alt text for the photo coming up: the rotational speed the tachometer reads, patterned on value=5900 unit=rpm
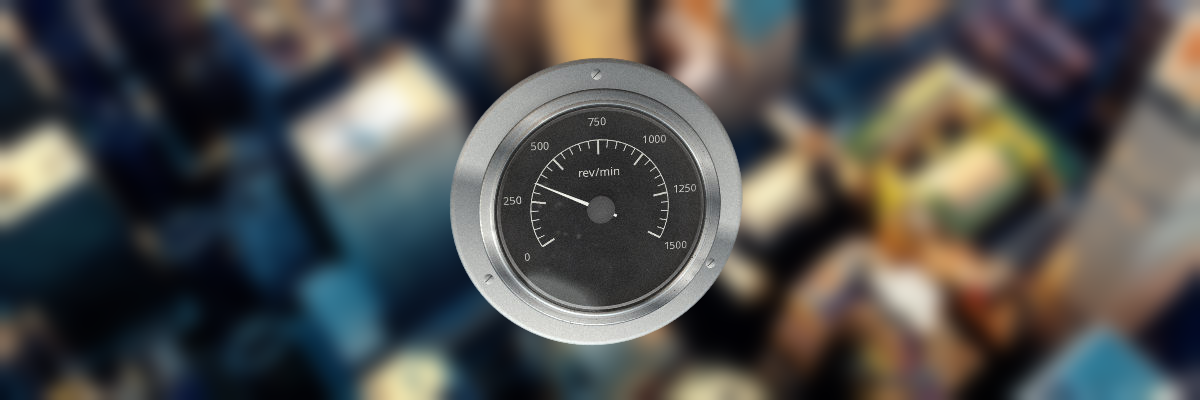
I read value=350 unit=rpm
